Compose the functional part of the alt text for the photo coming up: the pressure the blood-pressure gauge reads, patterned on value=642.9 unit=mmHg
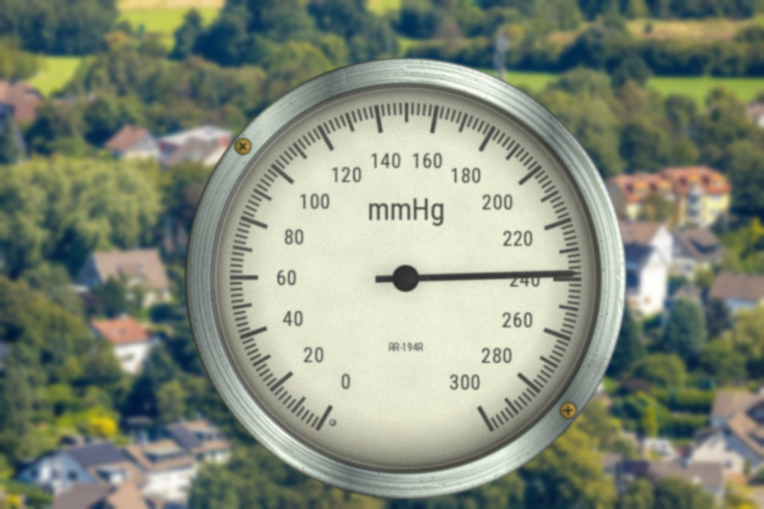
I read value=238 unit=mmHg
